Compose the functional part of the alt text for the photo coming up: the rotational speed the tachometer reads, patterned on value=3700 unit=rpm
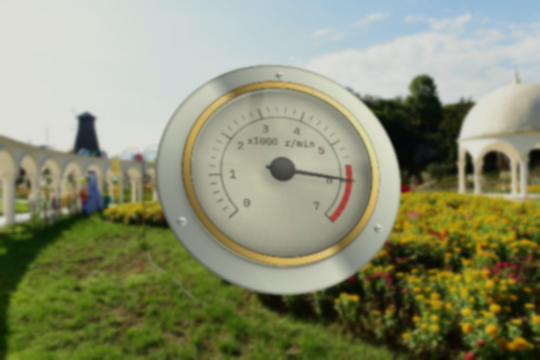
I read value=6000 unit=rpm
